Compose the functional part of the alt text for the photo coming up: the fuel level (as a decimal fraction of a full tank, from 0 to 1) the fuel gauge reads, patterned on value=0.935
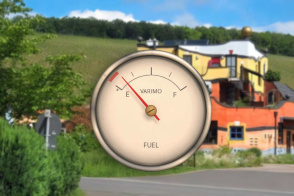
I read value=0.125
